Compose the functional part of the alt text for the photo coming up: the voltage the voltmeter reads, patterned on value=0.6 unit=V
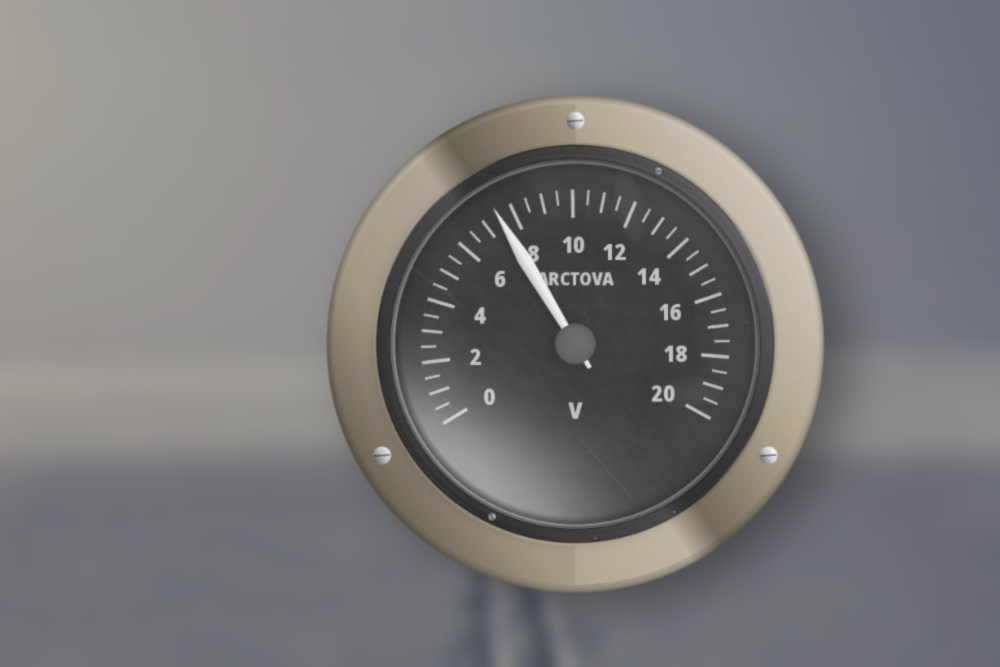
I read value=7.5 unit=V
